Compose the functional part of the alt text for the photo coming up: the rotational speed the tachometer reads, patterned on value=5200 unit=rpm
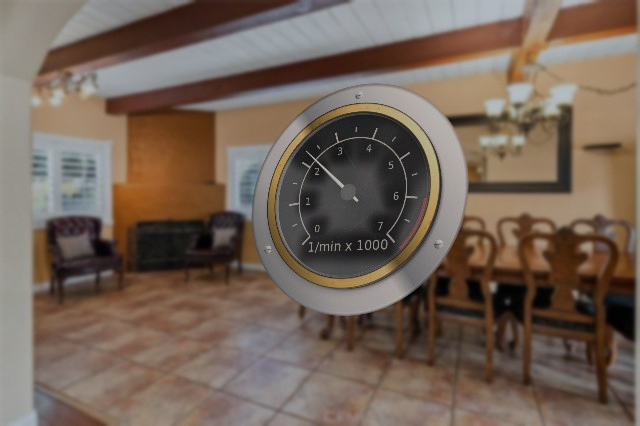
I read value=2250 unit=rpm
